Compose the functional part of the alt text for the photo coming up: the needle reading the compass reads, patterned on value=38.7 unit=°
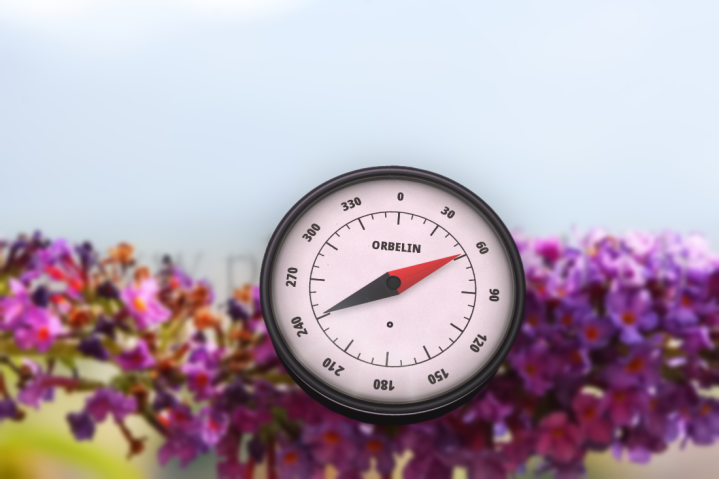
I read value=60 unit=°
